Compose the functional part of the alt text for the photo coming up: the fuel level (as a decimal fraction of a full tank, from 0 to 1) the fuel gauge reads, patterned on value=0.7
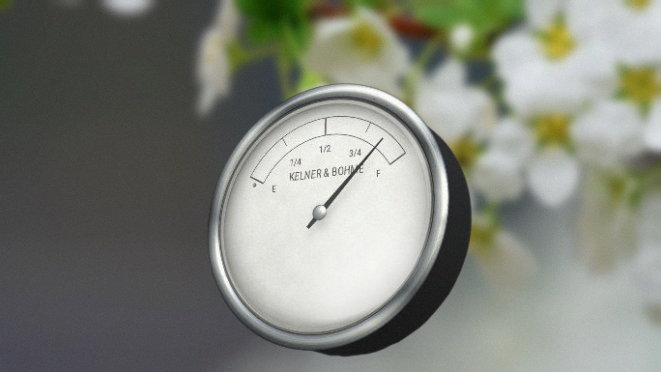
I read value=0.875
